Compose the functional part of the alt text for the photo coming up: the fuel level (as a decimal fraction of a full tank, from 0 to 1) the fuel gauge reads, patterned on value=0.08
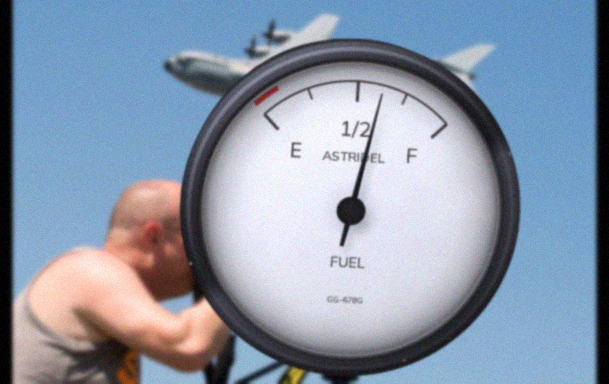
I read value=0.625
